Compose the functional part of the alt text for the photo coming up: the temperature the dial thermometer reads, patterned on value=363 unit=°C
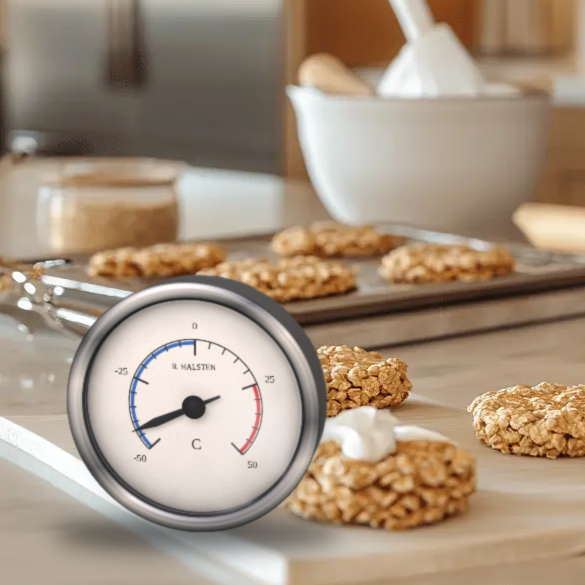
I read value=-42.5 unit=°C
